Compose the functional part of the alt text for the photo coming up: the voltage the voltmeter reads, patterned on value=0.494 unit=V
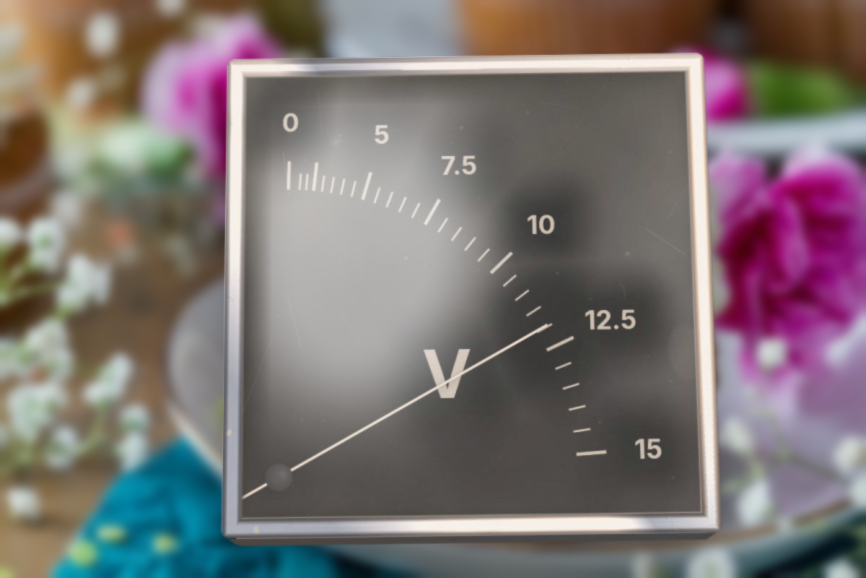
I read value=12 unit=V
